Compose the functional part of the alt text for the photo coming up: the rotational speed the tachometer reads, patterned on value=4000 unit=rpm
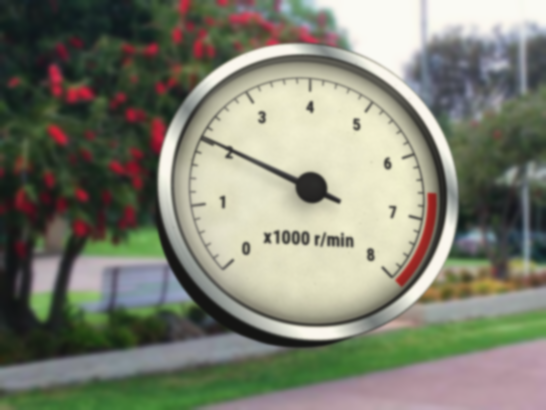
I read value=2000 unit=rpm
